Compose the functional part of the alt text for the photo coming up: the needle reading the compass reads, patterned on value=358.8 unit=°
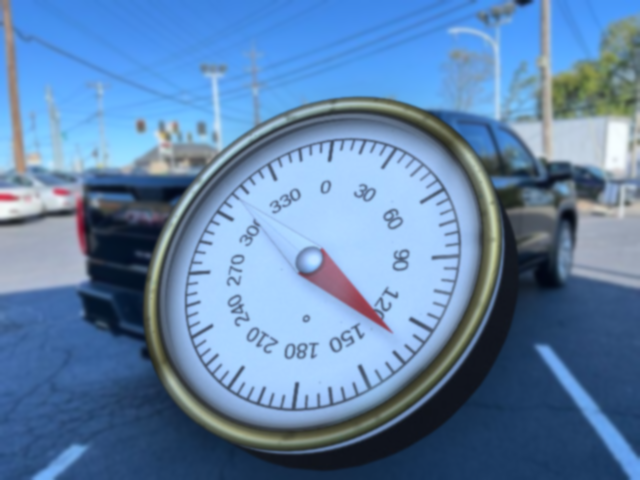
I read value=130 unit=°
